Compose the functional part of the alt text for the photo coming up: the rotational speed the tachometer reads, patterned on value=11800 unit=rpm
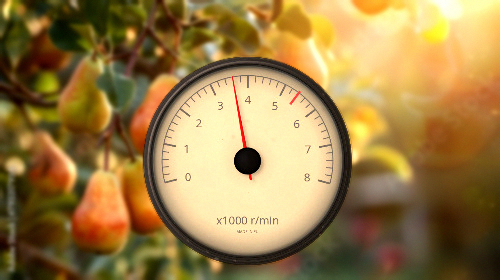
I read value=3600 unit=rpm
